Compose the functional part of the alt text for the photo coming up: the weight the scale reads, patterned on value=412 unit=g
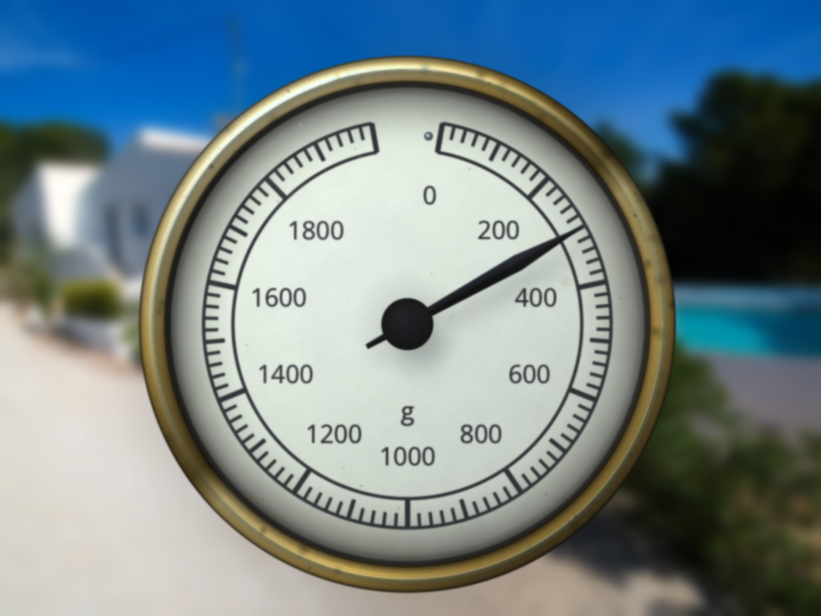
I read value=300 unit=g
